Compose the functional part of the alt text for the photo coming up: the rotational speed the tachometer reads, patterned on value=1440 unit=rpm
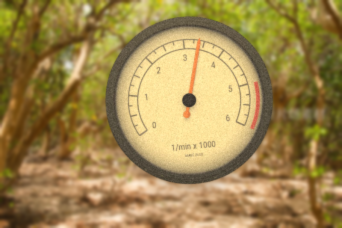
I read value=3375 unit=rpm
